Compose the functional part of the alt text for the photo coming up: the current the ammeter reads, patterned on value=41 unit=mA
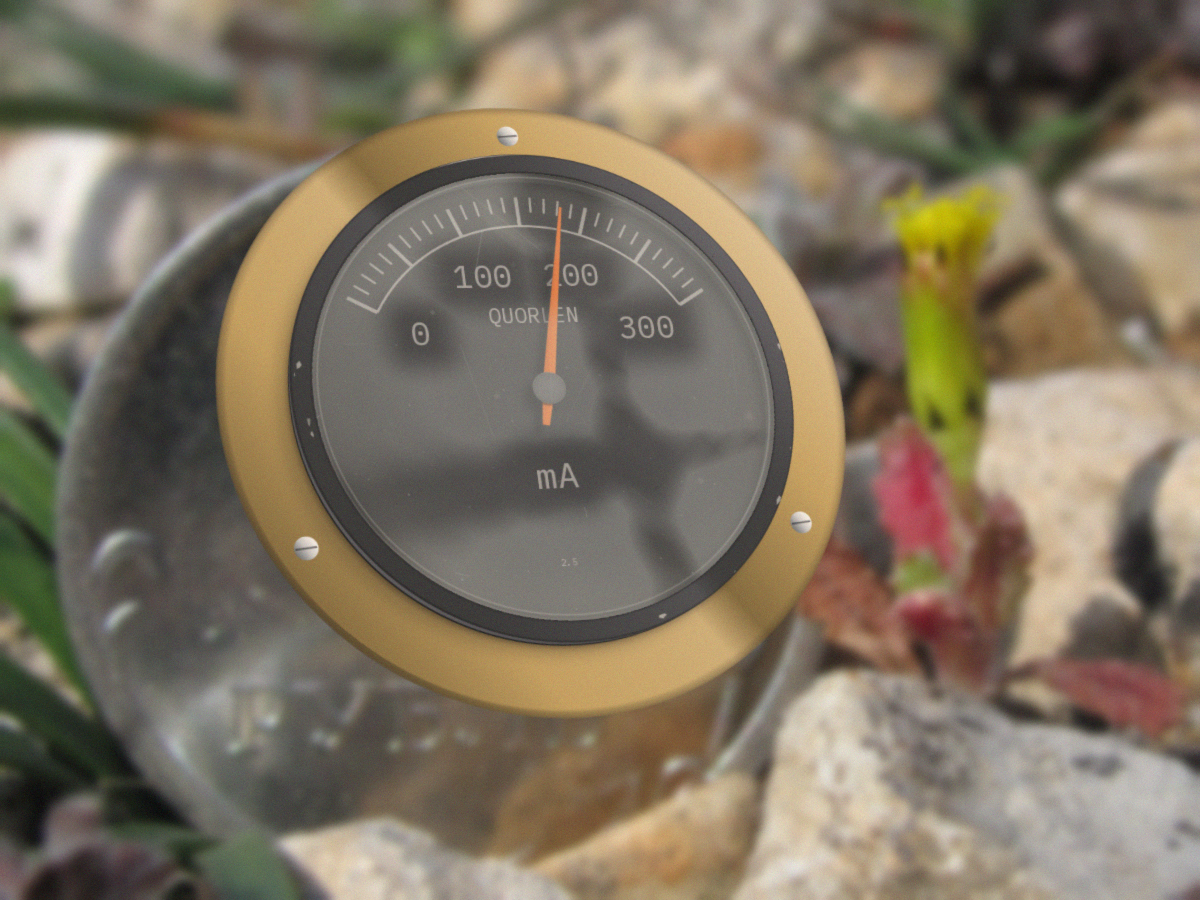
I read value=180 unit=mA
